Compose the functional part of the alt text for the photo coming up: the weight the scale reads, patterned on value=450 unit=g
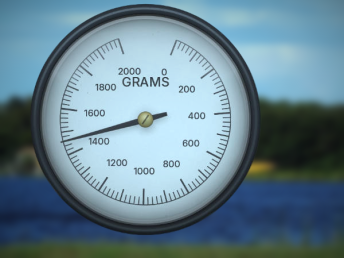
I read value=1460 unit=g
